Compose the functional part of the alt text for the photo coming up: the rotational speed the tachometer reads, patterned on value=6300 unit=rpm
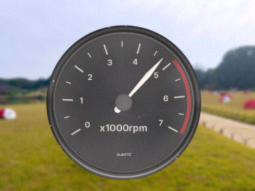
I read value=4750 unit=rpm
